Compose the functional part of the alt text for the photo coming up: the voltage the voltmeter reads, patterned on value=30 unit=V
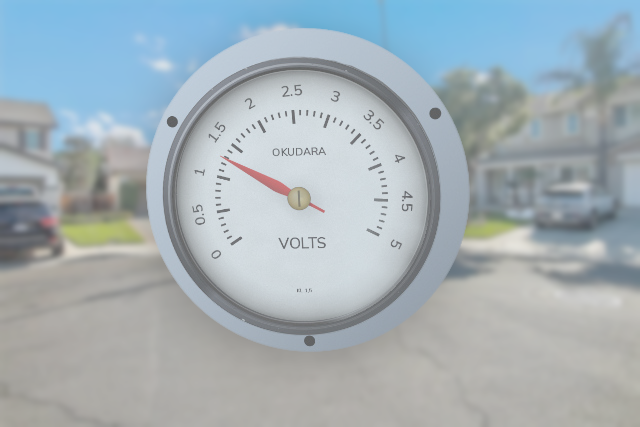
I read value=1.3 unit=V
